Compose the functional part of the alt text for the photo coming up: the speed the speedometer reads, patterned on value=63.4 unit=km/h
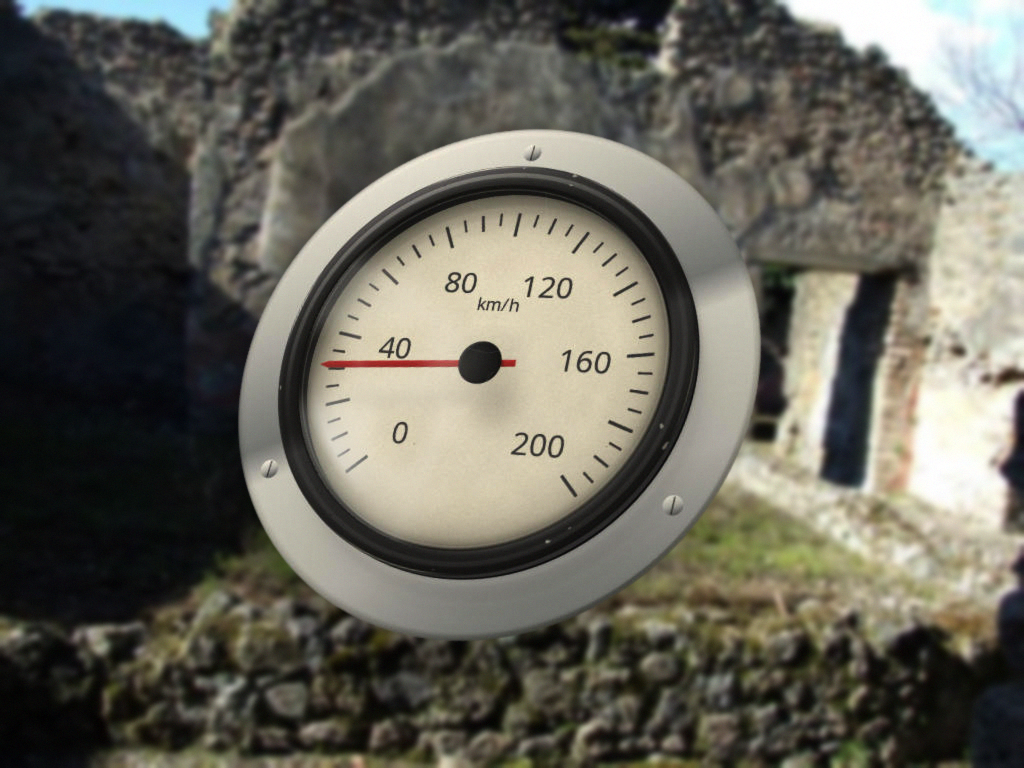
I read value=30 unit=km/h
